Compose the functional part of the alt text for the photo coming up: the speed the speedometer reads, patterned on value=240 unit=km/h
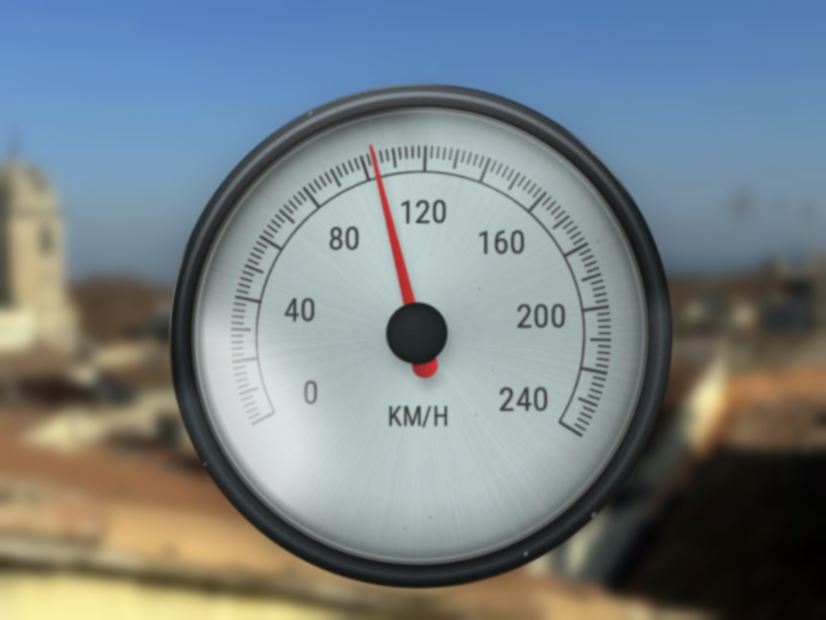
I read value=104 unit=km/h
